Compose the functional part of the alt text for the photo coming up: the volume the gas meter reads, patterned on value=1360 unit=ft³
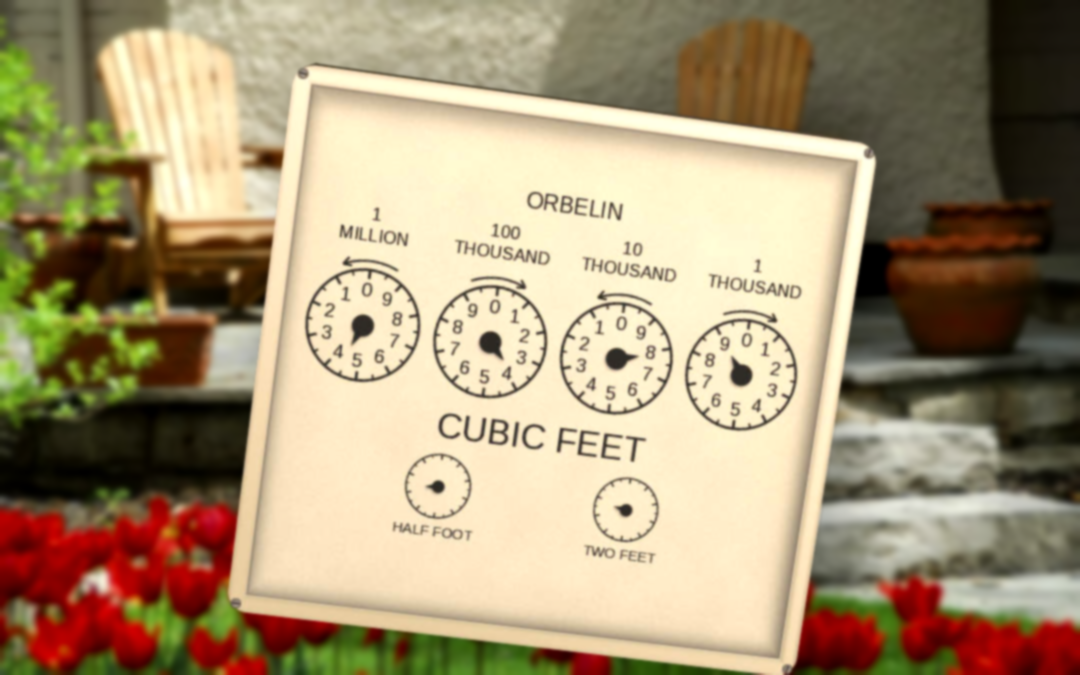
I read value=437900 unit=ft³
